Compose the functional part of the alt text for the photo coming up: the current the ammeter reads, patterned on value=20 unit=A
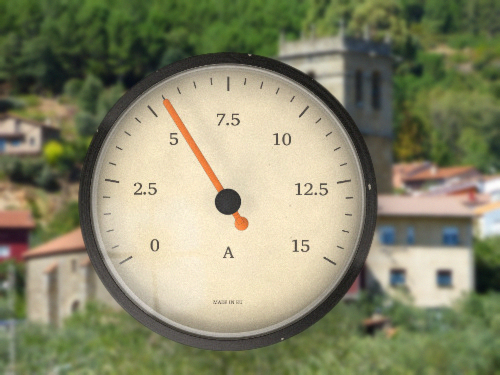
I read value=5.5 unit=A
